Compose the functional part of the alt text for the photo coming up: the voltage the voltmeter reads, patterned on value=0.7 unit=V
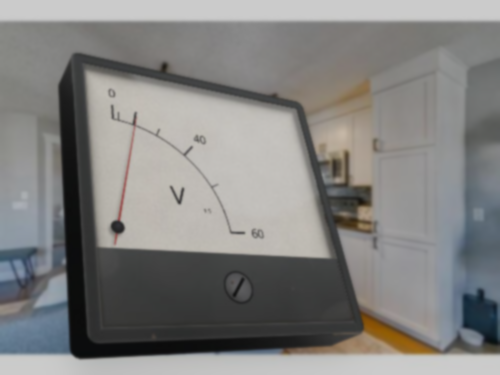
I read value=20 unit=V
